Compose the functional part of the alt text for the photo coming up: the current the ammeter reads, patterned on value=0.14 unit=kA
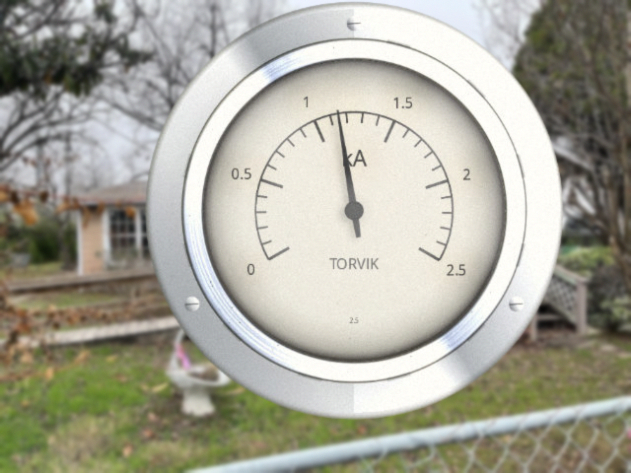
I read value=1.15 unit=kA
